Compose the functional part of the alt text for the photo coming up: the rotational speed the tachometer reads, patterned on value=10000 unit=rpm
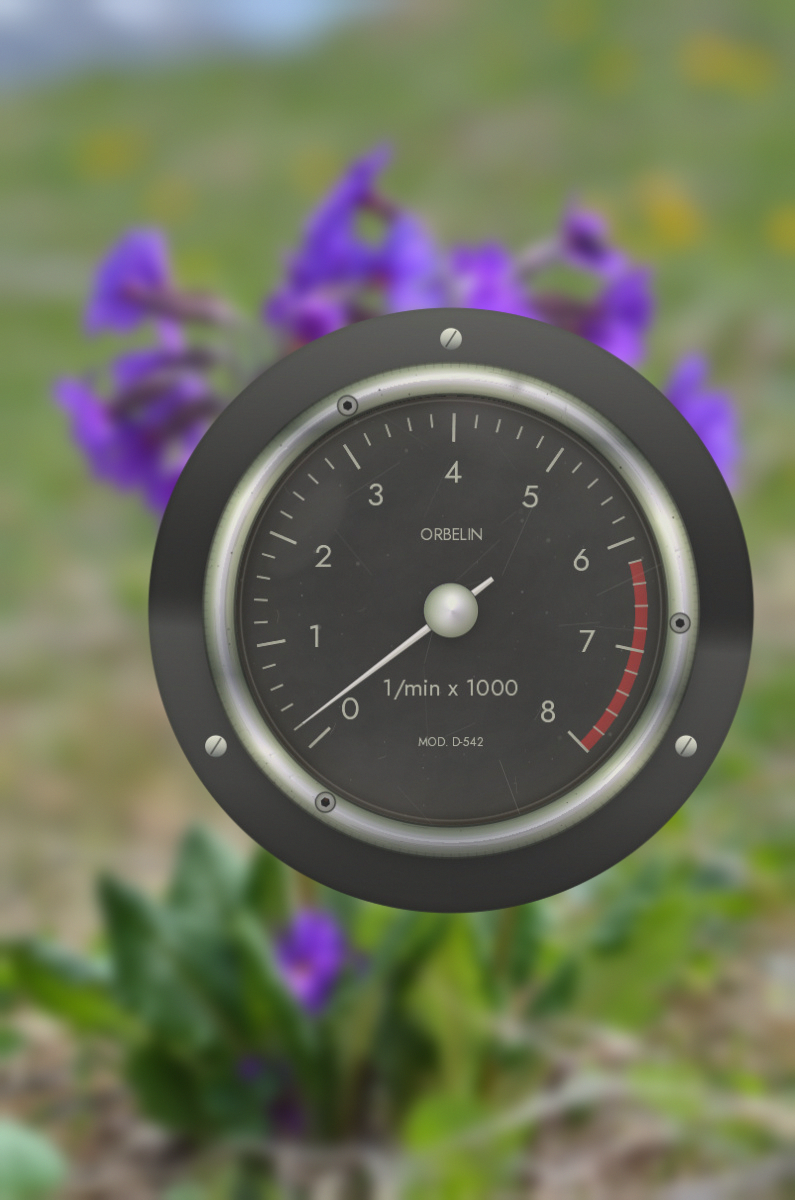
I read value=200 unit=rpm
